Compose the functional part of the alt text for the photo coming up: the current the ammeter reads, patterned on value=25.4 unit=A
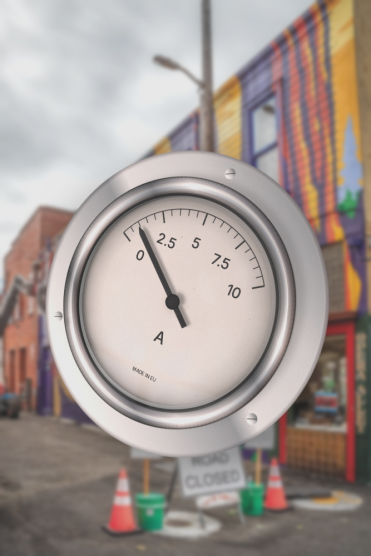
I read value=1 unit=A
